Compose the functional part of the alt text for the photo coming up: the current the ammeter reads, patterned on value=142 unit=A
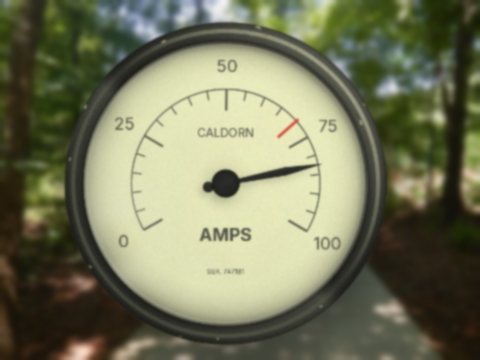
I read value=82.5 unit=A
